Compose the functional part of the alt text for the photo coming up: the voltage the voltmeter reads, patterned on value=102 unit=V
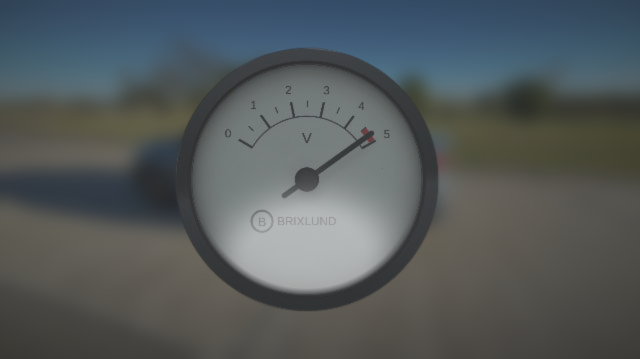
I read value=4.75 unit=V
